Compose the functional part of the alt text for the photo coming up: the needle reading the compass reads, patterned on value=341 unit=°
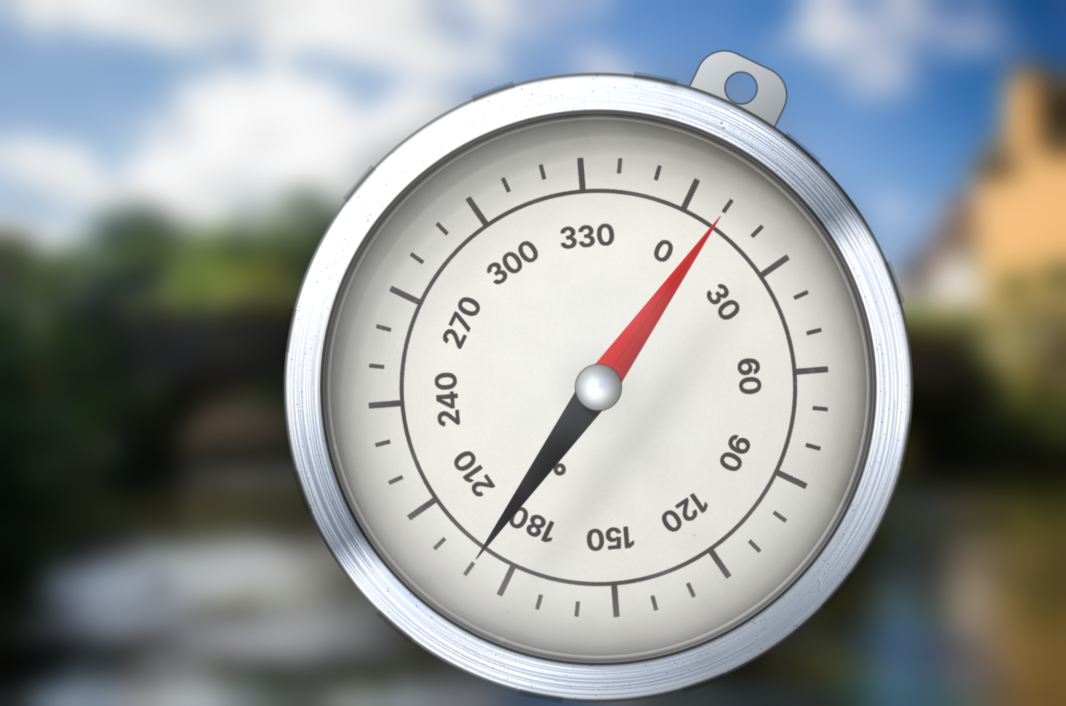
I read value=10 unit=°
